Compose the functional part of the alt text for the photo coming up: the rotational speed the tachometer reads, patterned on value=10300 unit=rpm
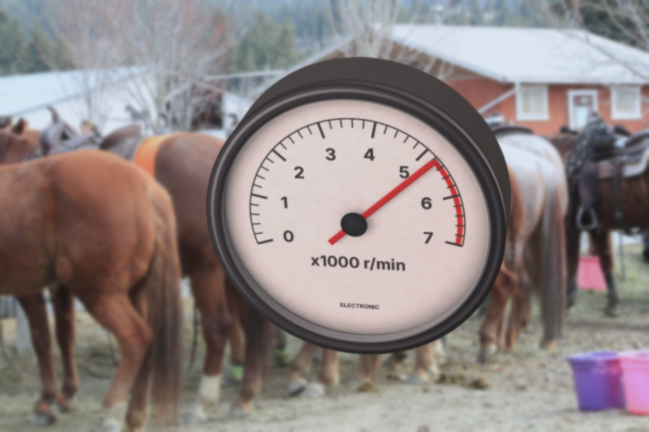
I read value=5200 unit=rpm
